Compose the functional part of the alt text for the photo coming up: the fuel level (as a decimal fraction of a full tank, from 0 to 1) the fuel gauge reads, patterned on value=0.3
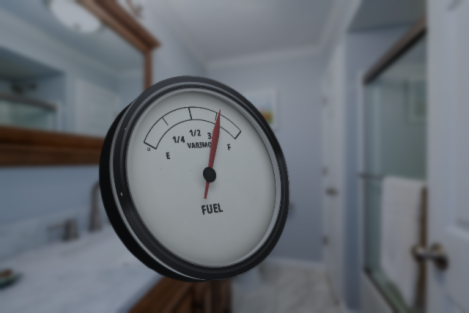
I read value=0.75
